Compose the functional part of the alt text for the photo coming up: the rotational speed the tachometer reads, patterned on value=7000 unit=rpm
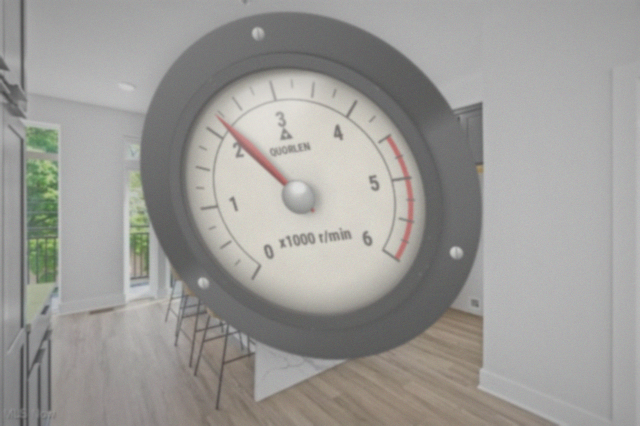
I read value=2250 unit=rpm
